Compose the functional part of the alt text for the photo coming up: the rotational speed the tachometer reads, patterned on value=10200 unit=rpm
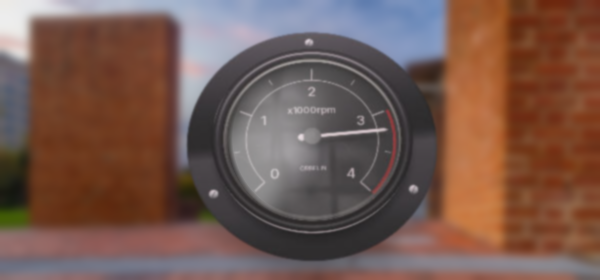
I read value=3250 unit=rpm
